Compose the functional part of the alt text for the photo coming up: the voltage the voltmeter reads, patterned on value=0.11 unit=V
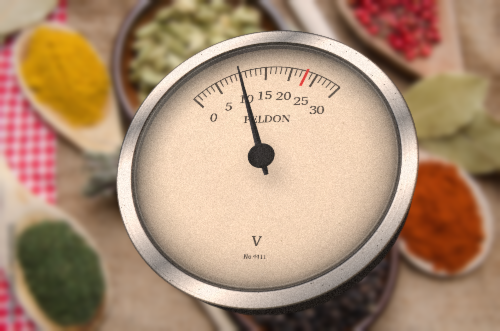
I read value=10 unit=V
